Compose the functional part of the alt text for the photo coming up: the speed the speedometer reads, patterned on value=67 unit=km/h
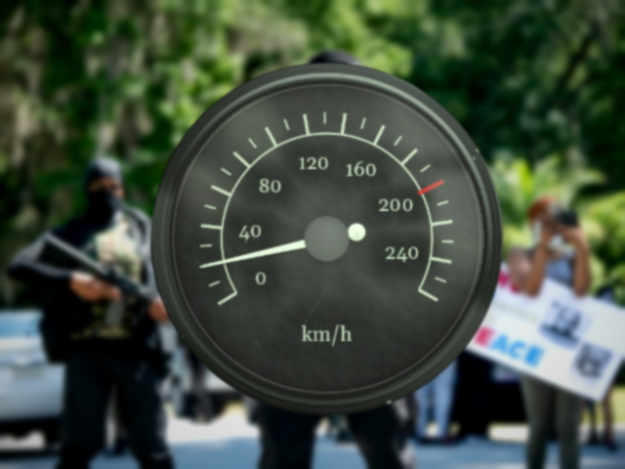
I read value=20 unit=km/h
